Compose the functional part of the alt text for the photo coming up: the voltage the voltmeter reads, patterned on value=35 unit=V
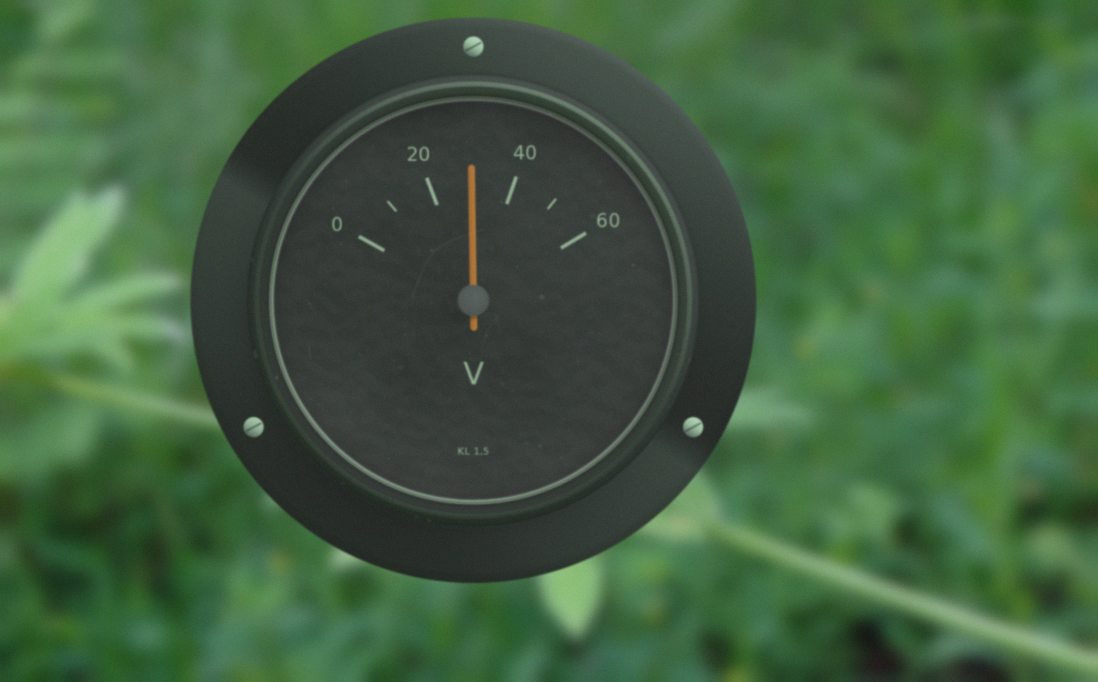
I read value=30 unit=V
